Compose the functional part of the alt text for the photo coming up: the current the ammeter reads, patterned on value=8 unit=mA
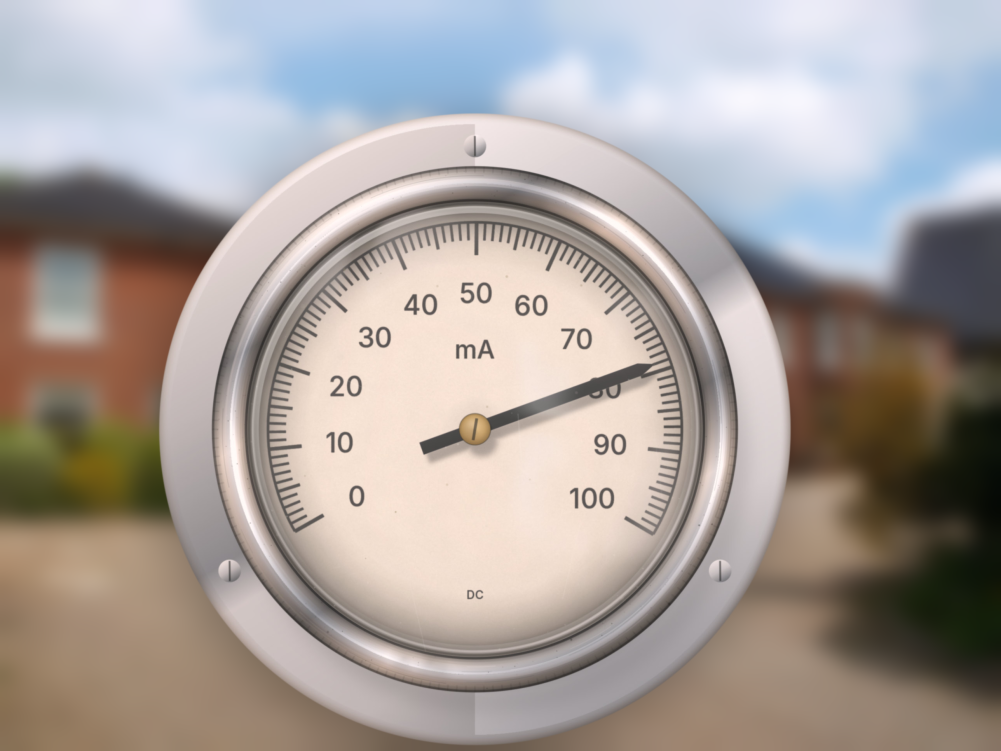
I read value=79 unit=mA
